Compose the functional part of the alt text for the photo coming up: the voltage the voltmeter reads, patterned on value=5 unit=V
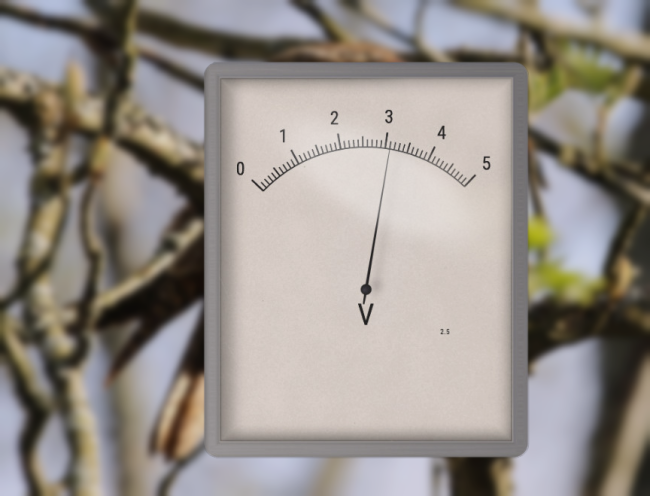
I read value=3.1 unit=V
